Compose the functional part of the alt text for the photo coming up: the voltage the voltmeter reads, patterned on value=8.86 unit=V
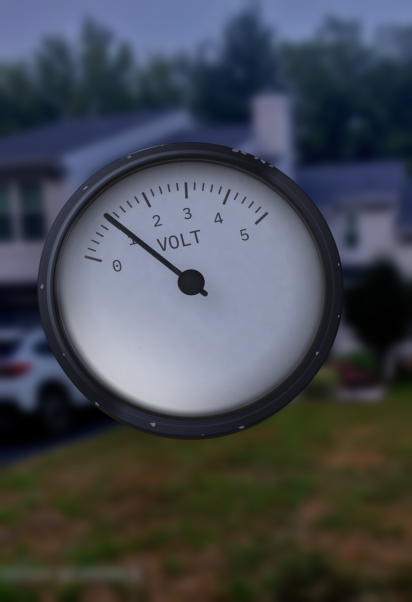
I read value=1 unit=V
